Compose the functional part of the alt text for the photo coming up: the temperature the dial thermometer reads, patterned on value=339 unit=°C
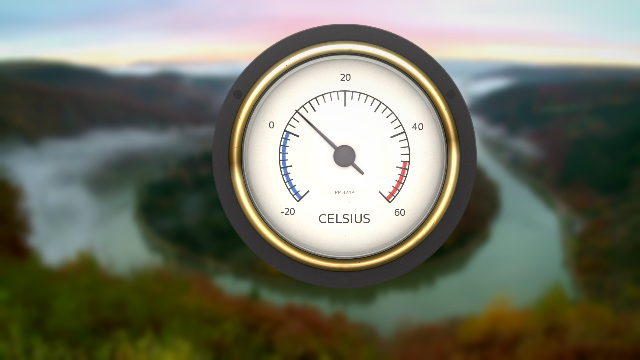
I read value=6 unit=°C
